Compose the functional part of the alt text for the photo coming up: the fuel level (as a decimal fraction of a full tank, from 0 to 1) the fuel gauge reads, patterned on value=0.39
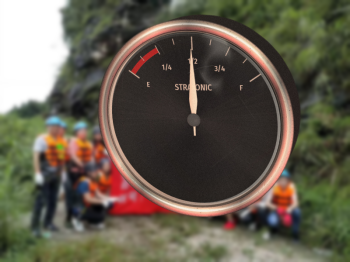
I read value=0.5
